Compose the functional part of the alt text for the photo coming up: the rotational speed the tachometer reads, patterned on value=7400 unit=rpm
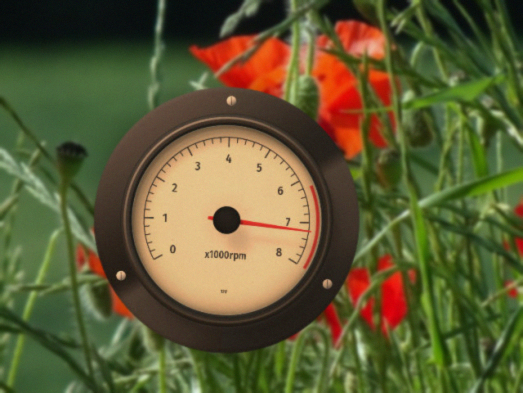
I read value=7200 unit=rpm
